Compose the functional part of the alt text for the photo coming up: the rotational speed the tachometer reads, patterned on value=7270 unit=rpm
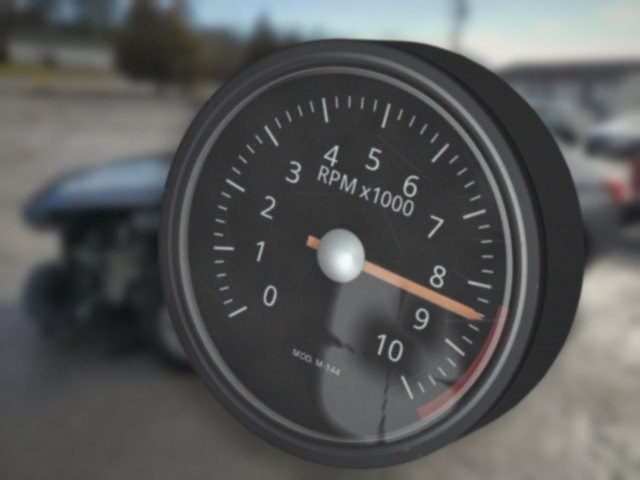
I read value=8400 unit=rpm
